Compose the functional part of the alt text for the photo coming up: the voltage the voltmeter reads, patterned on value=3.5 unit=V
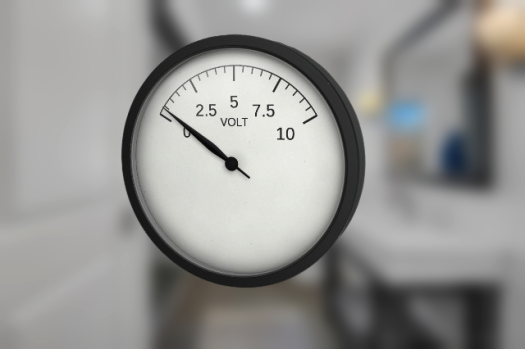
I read value=0.5 unit=V
